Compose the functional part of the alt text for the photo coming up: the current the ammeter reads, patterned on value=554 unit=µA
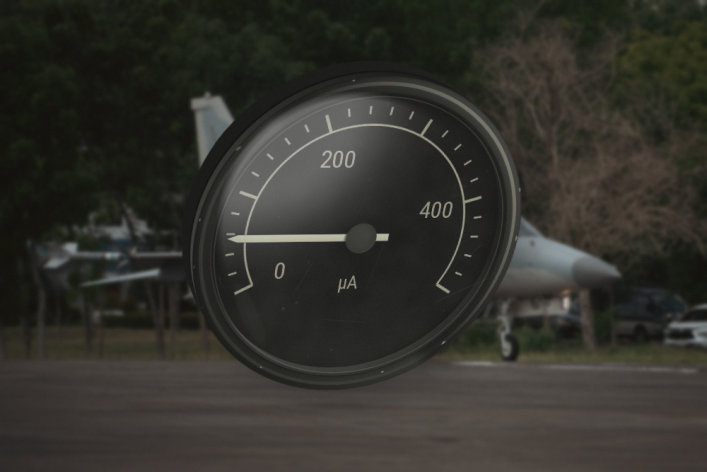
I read value=60 unit=µA
